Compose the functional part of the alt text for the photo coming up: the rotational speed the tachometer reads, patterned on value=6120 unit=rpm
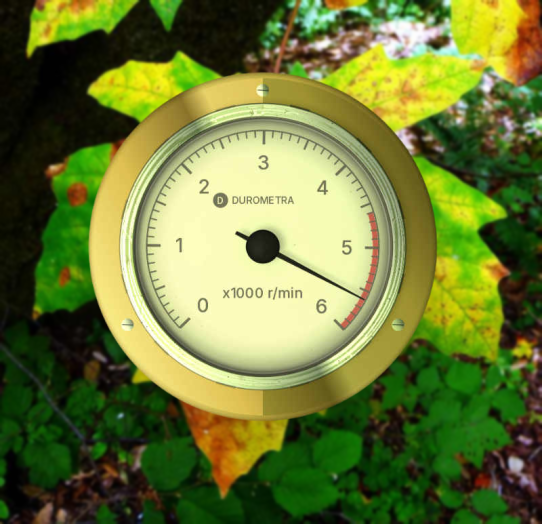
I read value=5600 unit=rpm
